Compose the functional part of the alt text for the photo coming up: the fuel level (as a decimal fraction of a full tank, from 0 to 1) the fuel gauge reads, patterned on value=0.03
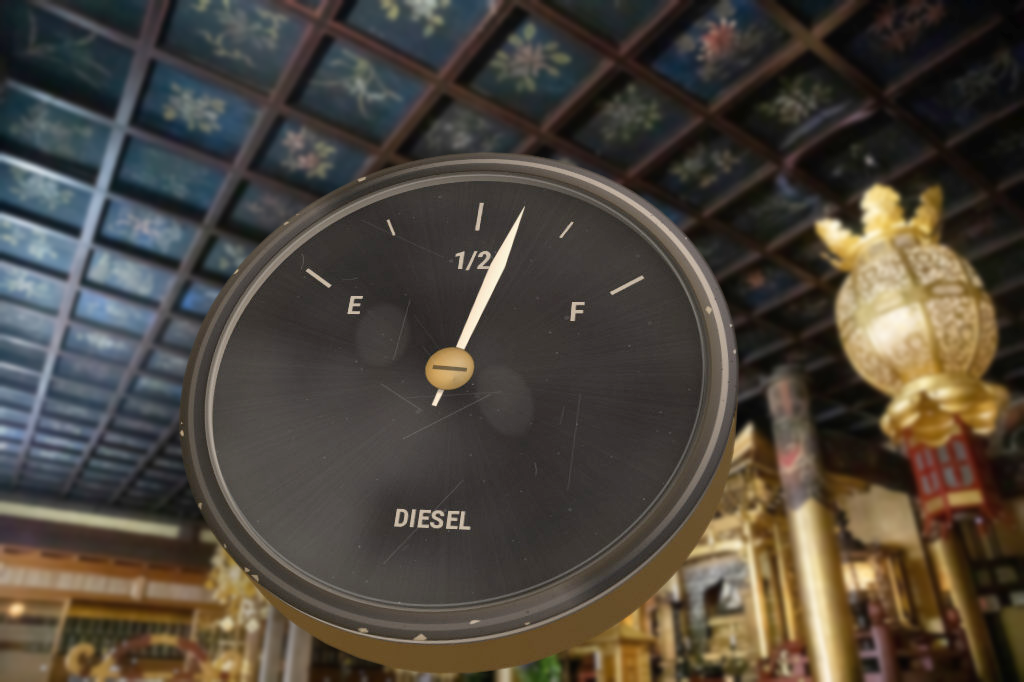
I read value=0.625
